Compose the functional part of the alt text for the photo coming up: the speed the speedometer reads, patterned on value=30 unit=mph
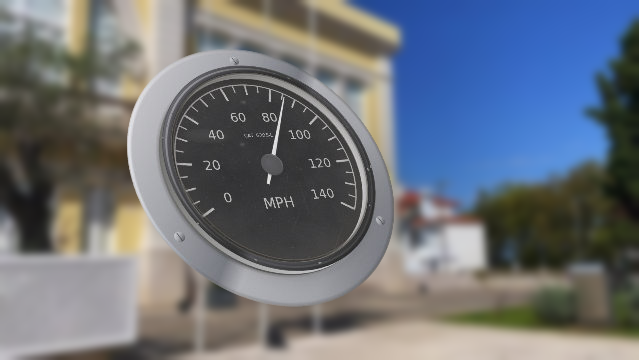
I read value=85 unit=mph
